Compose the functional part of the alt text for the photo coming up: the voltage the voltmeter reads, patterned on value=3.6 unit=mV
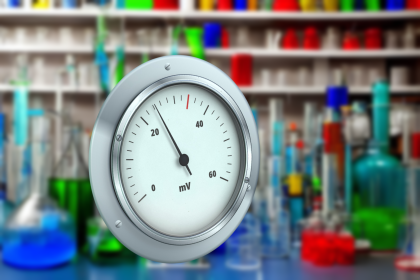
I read value=24 unit=mV
